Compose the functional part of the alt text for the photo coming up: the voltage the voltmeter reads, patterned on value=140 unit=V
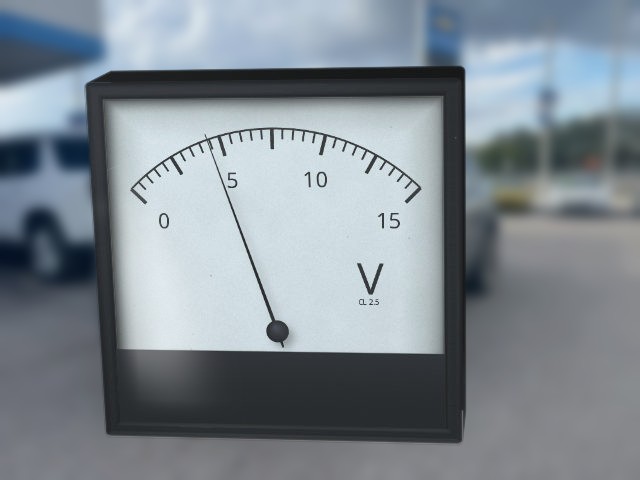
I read value=4.5 unit=V
